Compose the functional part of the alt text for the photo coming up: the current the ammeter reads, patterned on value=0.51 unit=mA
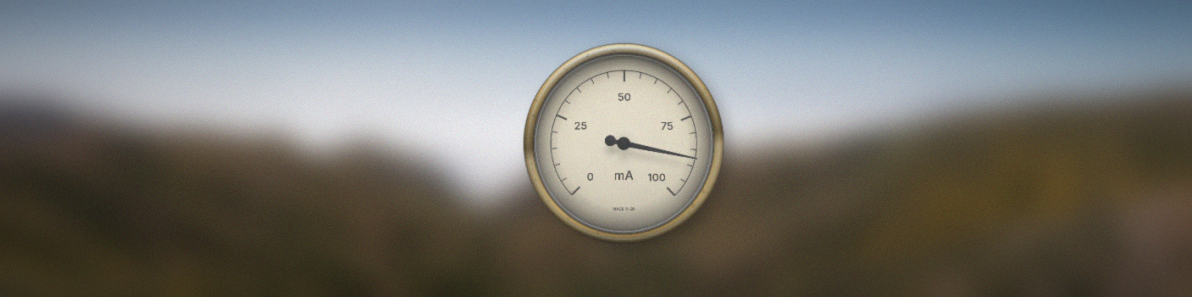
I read value=87.5 unit=mA
